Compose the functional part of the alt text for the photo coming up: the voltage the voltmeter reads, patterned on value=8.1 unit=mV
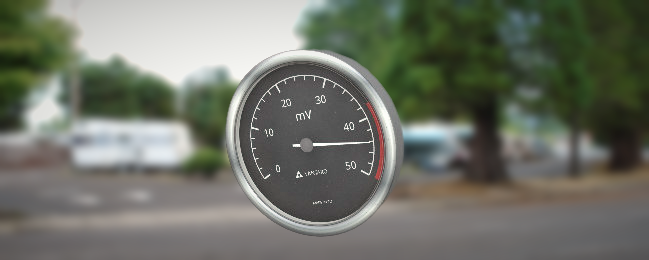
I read value=44 unit=mV
